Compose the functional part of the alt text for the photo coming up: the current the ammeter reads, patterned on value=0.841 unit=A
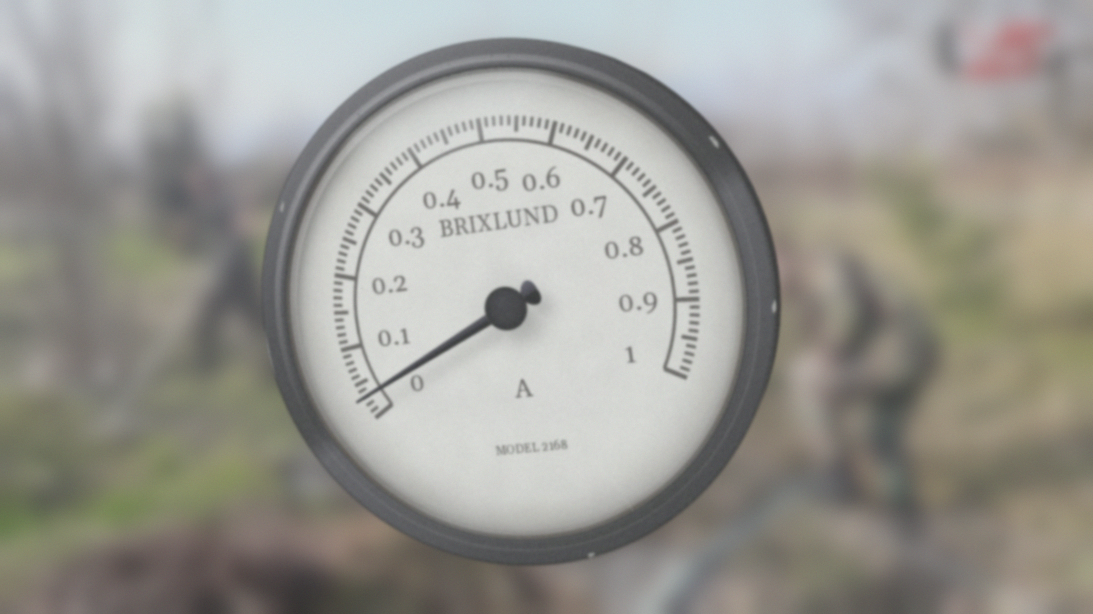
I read value=0.03 unit=A
